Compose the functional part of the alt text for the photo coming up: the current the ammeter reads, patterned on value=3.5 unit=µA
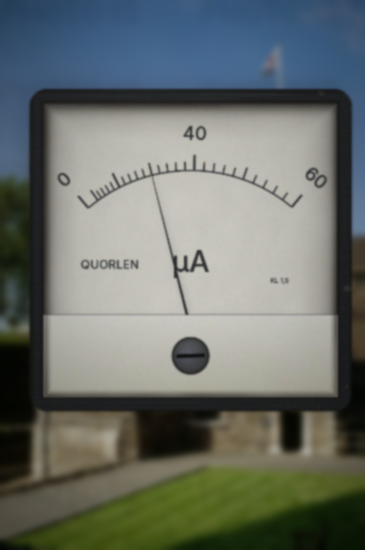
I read value=30 unit=µA
